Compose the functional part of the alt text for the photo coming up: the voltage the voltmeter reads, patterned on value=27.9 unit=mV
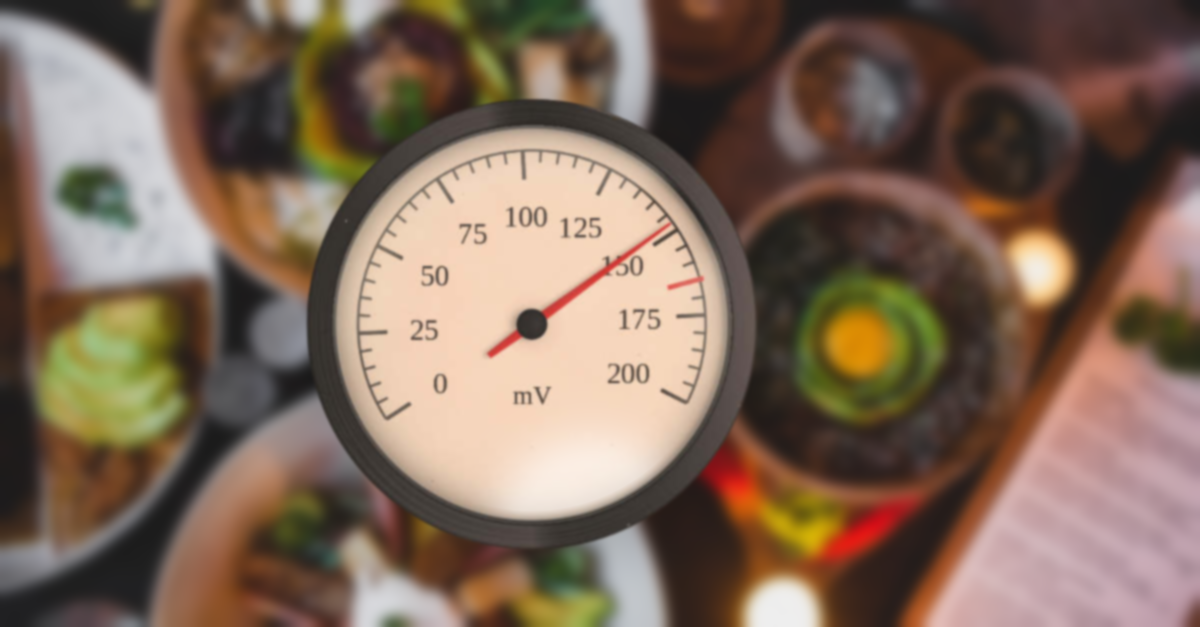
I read value=147.5 unit=mV
